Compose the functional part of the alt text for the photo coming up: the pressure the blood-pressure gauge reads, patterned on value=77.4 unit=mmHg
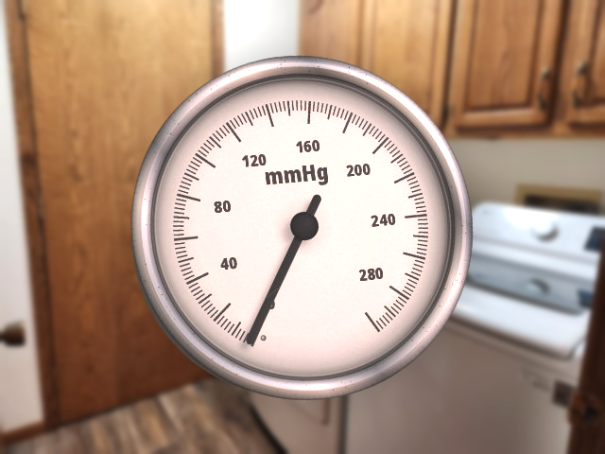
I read value=2 unit=mmHg
